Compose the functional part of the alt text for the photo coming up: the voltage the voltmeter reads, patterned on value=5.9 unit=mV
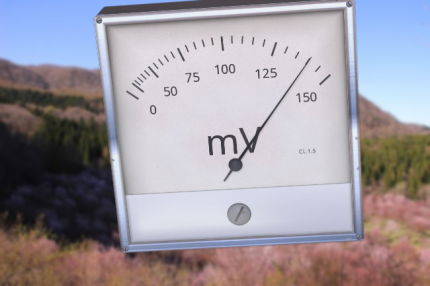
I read value=140 unit=mV
